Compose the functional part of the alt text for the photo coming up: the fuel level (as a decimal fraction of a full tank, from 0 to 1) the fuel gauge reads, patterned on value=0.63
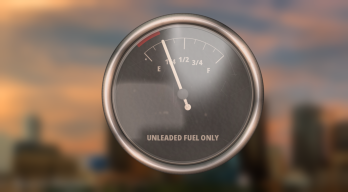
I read value=0.25
